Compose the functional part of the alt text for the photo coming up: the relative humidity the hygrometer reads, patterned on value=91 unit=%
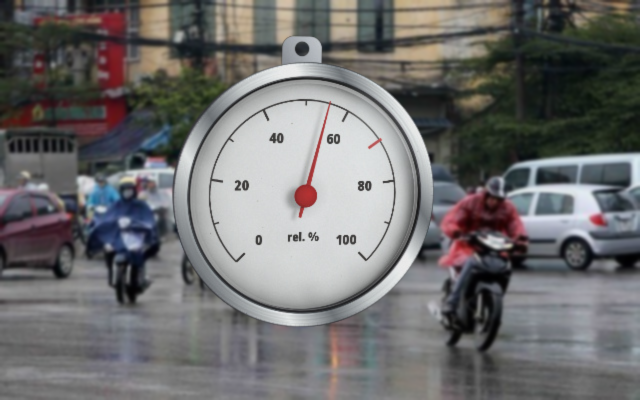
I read value=55 unit=%
